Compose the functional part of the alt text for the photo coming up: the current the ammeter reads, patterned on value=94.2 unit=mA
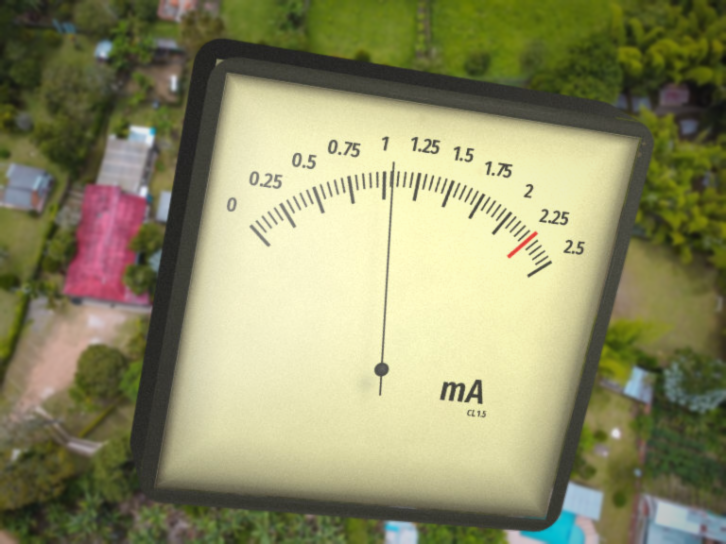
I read value=1.05 unit=mA
